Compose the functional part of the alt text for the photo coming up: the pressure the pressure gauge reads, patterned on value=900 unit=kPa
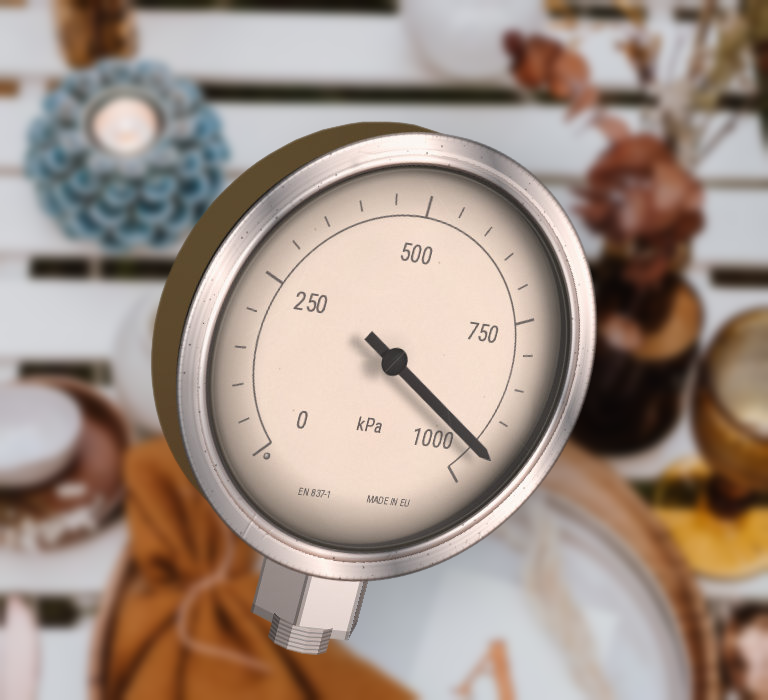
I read value=950 unit=kPa
